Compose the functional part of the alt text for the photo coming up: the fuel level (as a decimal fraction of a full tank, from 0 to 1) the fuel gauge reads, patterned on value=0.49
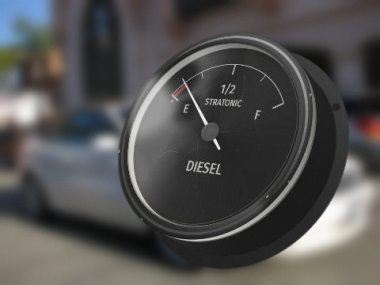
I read value=0.125
